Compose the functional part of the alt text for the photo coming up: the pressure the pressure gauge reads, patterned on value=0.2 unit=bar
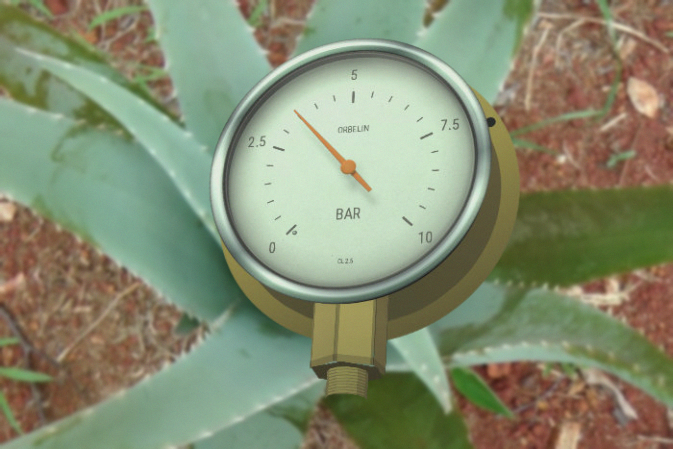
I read value=3.5 unit=bar
